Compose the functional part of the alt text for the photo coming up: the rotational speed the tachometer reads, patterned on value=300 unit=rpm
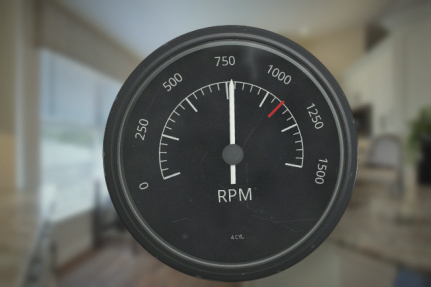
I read value=775 unit=rpm
